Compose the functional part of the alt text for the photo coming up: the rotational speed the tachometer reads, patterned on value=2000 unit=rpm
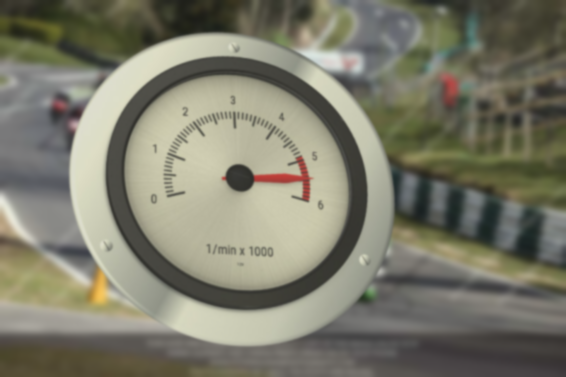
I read value=5500 unit=rpm
